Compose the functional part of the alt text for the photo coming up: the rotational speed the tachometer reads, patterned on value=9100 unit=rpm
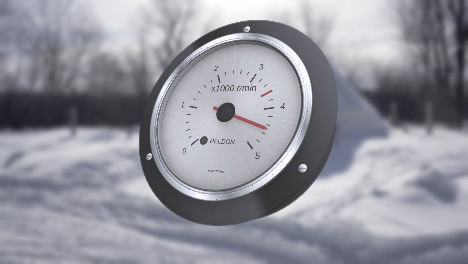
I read value=4500 unit=rpm
